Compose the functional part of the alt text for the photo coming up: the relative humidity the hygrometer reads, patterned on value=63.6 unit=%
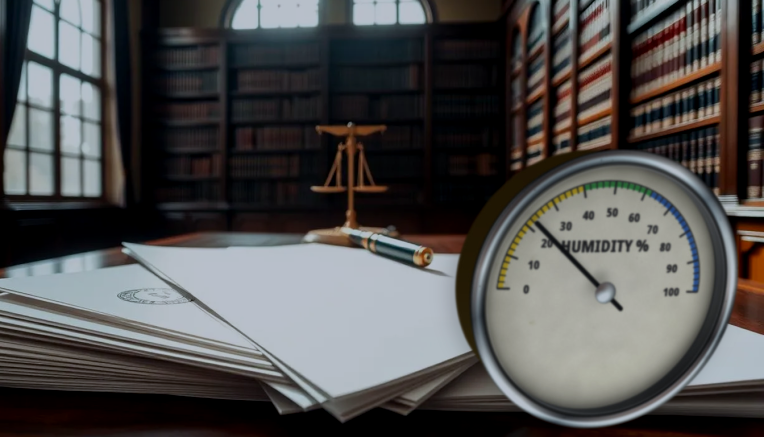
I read value=22 unit=%
